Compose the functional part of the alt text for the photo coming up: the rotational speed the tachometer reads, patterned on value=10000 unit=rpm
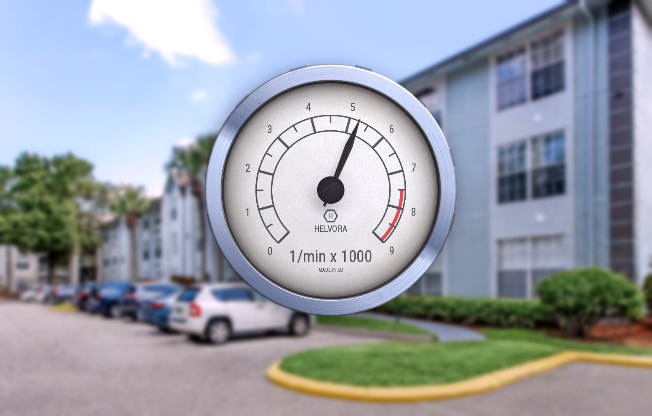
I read value=5250 unit=rpm
